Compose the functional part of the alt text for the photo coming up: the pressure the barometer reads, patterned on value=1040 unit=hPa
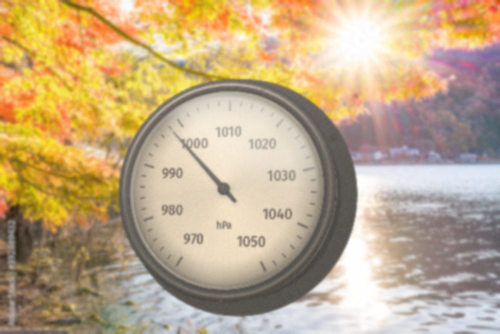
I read value=998 unit=hPa
